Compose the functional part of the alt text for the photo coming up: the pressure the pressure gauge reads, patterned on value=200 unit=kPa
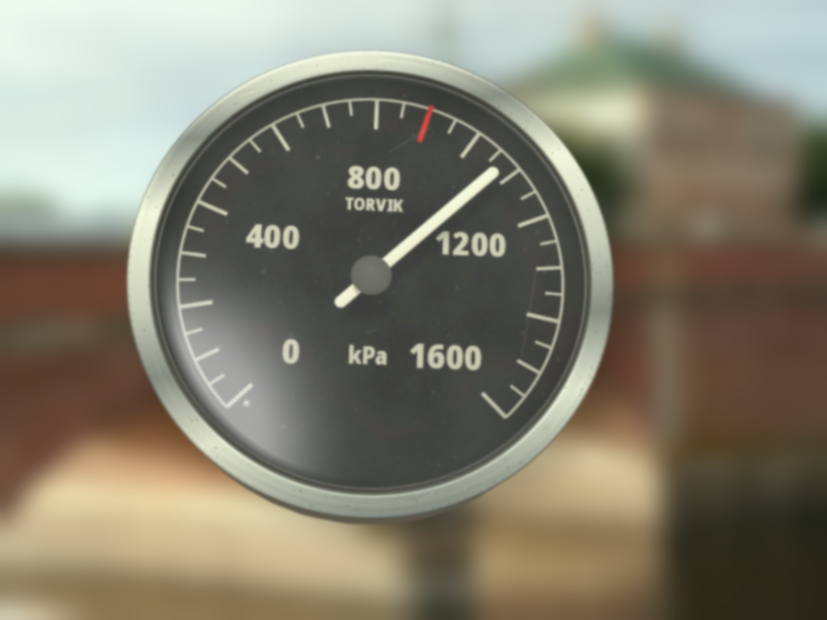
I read value=1075 unit=kPa
